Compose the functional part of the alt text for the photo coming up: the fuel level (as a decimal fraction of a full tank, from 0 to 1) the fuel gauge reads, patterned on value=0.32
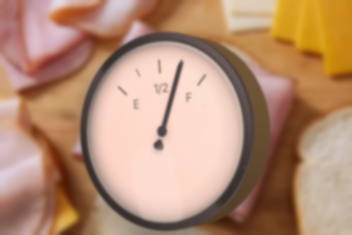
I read value=0.75
